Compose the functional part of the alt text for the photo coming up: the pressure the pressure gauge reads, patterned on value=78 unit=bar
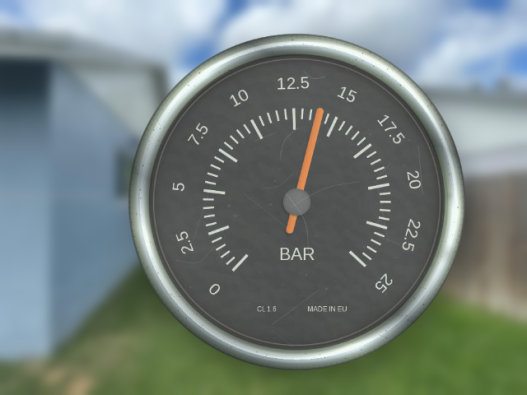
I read value=14 unit=bar
